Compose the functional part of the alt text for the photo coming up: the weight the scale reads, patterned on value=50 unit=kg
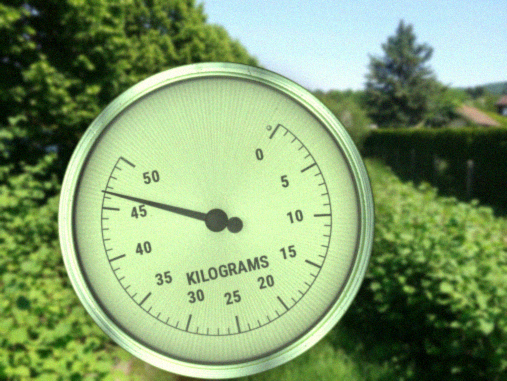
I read value=46.5 unit=kg
